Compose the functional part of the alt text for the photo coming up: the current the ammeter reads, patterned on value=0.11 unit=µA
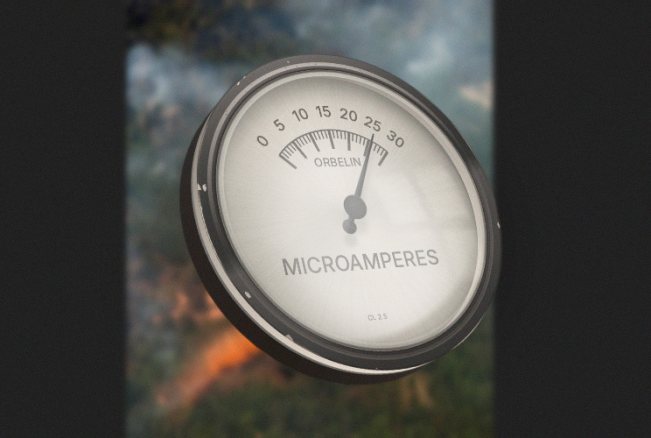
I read value=25 unit=µA
